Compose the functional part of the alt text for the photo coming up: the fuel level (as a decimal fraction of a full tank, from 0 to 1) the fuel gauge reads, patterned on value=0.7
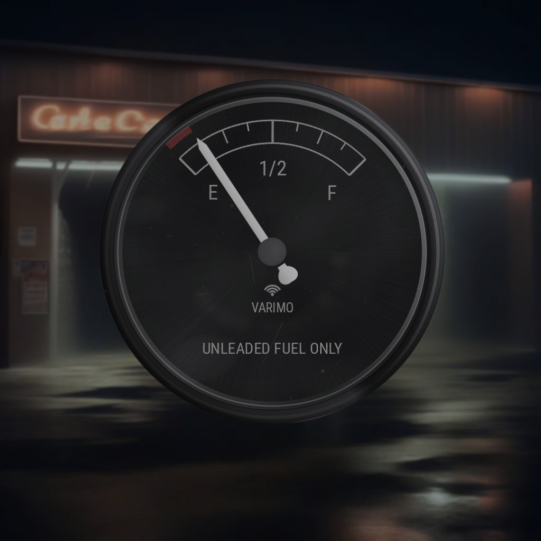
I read value=0.125
